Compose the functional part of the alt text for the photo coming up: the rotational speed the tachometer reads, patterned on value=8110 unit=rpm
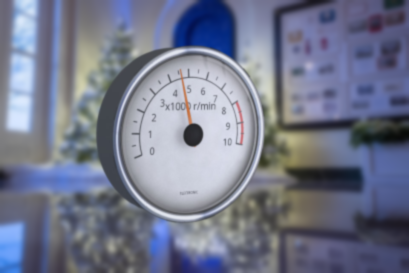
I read value=4500 unit=rpm
